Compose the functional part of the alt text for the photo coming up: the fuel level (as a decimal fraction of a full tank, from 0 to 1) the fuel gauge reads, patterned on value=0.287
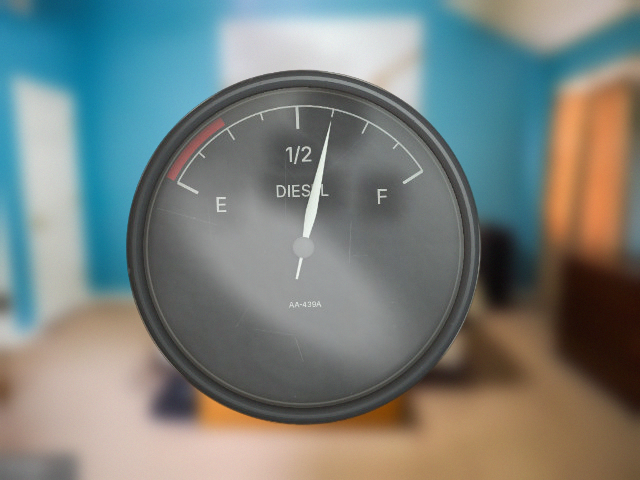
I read value=0.625
